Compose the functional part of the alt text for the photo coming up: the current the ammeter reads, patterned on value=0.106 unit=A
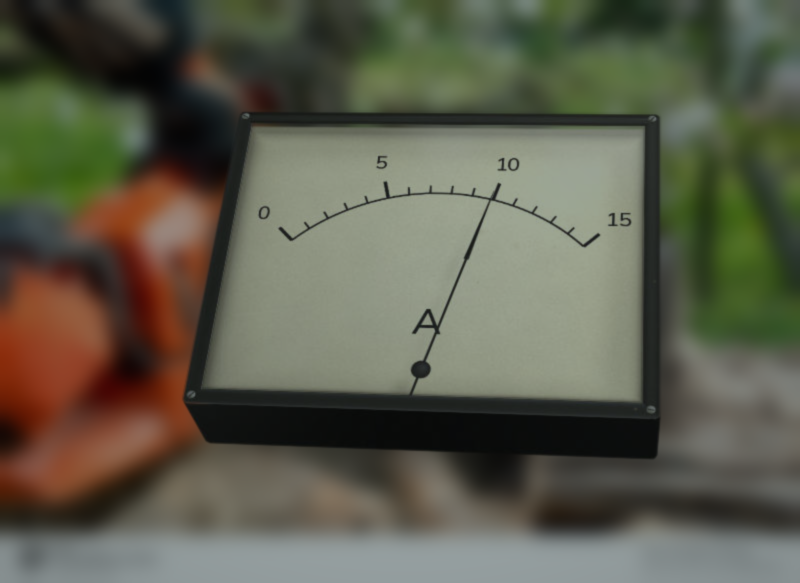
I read value=10 unit=A
